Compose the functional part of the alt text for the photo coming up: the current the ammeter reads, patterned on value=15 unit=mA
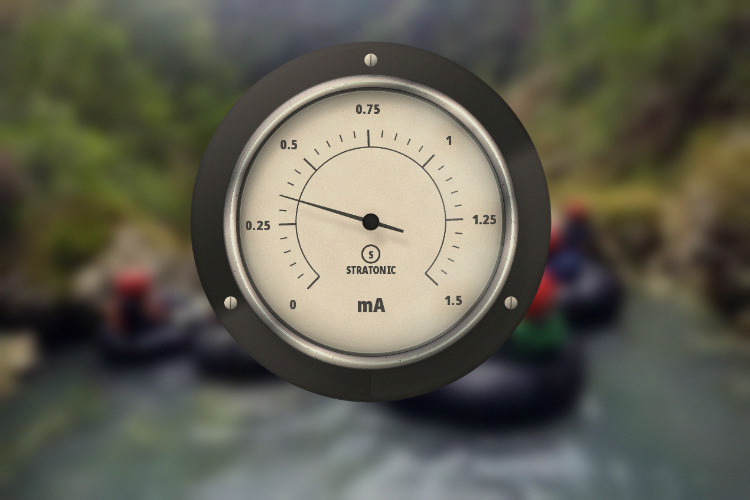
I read value=0.35 unit=mA
